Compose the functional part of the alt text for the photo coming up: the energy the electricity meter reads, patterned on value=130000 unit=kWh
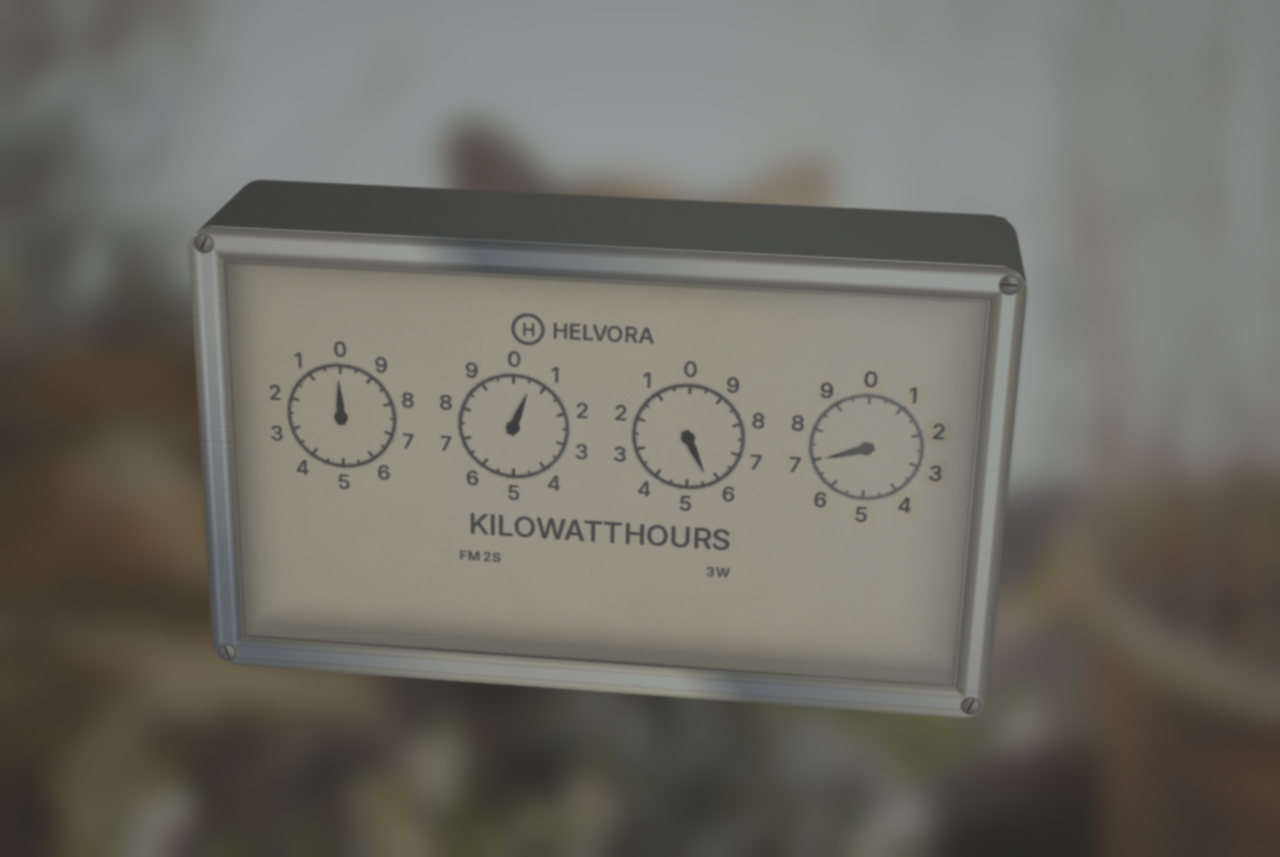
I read value=57 unit=kWh
